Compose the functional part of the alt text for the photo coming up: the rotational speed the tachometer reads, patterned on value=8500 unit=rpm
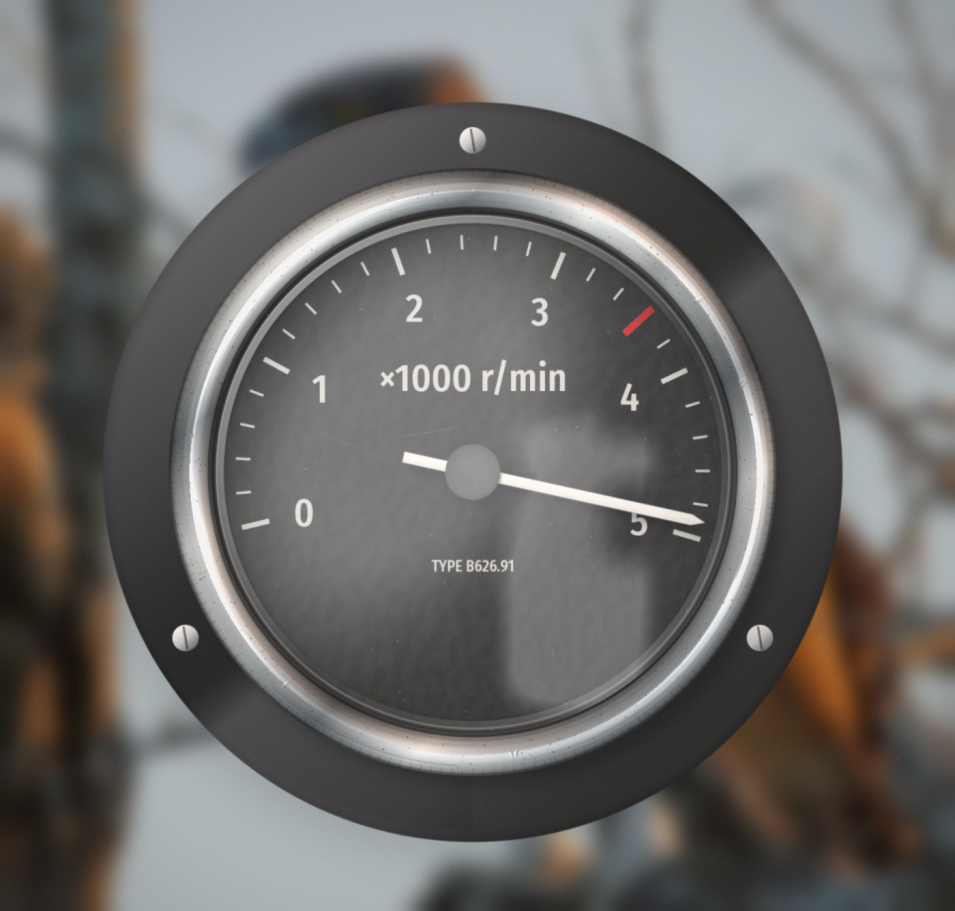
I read value=4900 unit=rpm
